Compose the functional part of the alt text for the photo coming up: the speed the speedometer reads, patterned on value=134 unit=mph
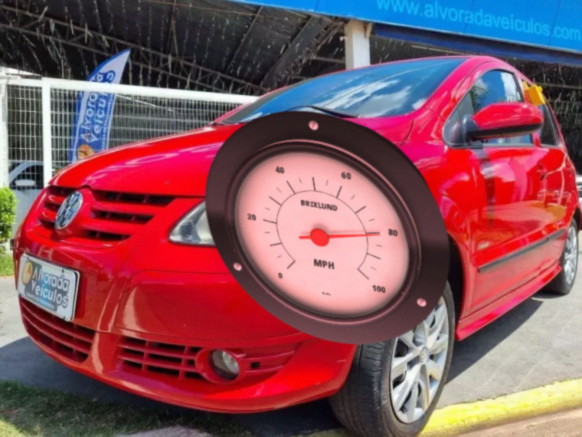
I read value=80 unit=mph
